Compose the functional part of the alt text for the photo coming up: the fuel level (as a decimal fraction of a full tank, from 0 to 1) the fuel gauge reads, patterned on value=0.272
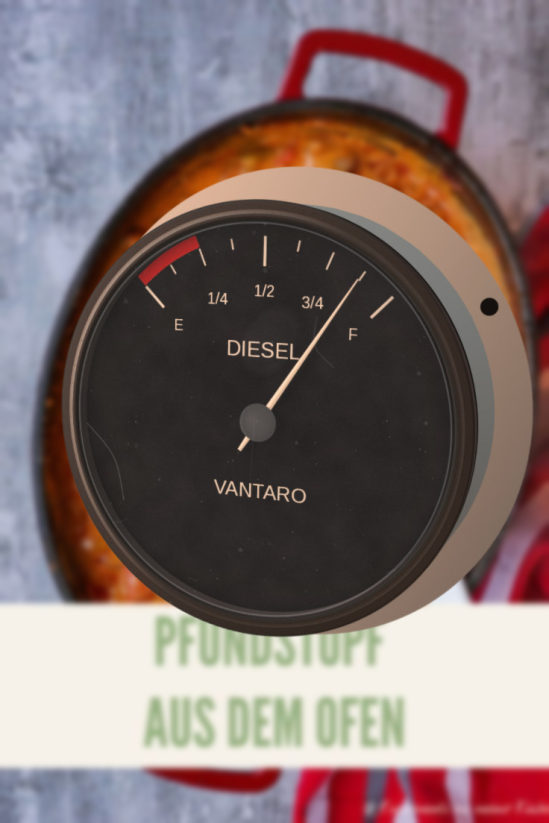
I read value=0.875
